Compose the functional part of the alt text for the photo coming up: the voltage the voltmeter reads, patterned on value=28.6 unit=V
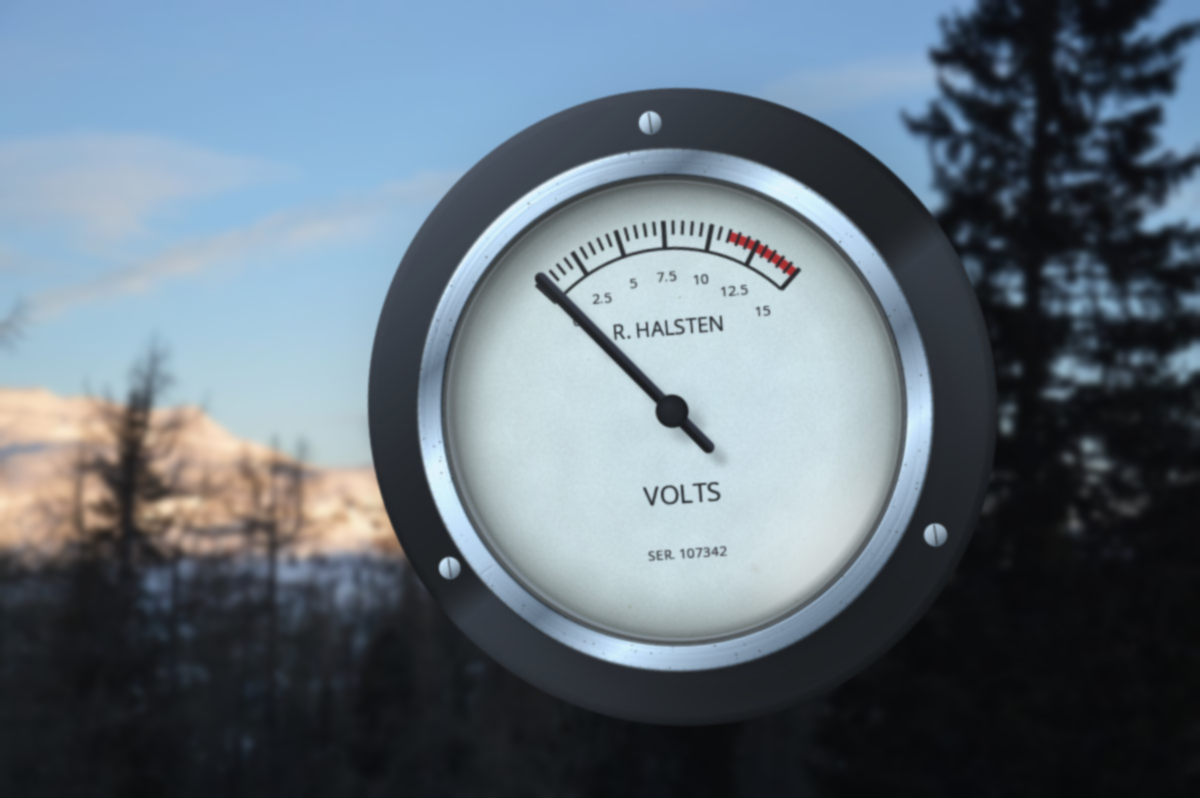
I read value=0.5 unit=V
